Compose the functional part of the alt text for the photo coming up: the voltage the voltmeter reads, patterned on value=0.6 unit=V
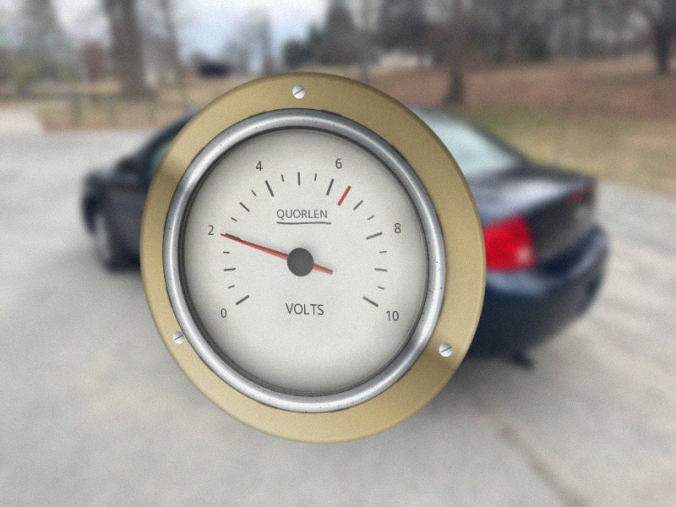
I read value=2 unit=V
